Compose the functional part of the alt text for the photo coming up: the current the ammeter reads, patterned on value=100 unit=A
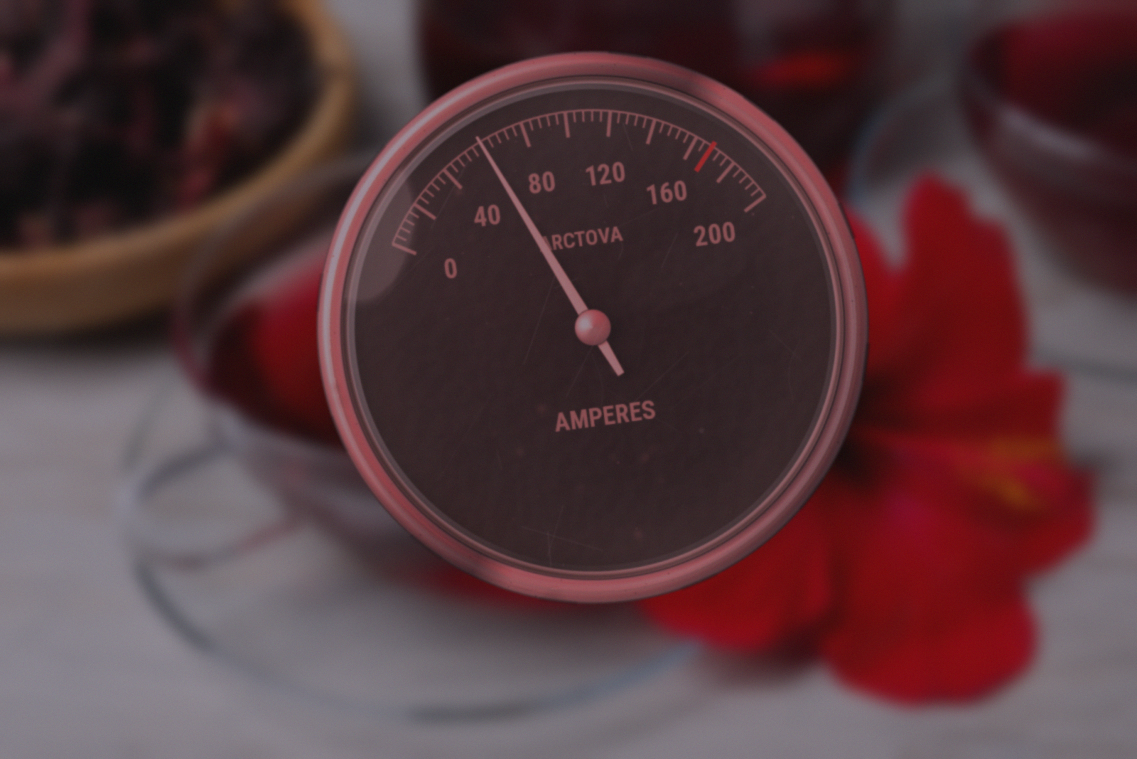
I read value=60 unit=A
